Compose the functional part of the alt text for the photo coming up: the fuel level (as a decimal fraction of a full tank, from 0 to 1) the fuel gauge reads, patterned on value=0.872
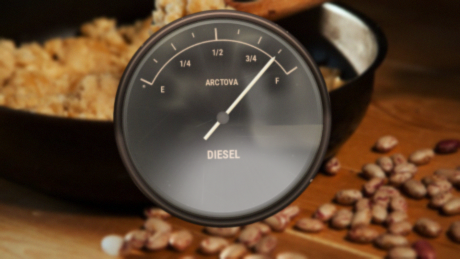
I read value=0.875
